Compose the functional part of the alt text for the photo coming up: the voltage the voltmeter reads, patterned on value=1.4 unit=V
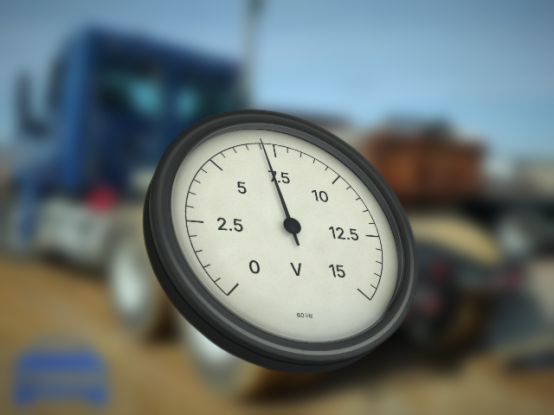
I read value=7 unit=V
